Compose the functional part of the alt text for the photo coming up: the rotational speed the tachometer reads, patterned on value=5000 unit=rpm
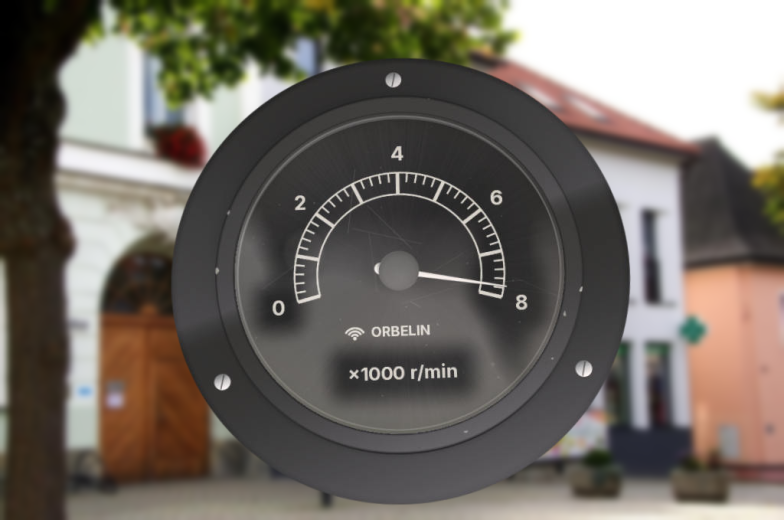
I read value=7800 unit=rpm
